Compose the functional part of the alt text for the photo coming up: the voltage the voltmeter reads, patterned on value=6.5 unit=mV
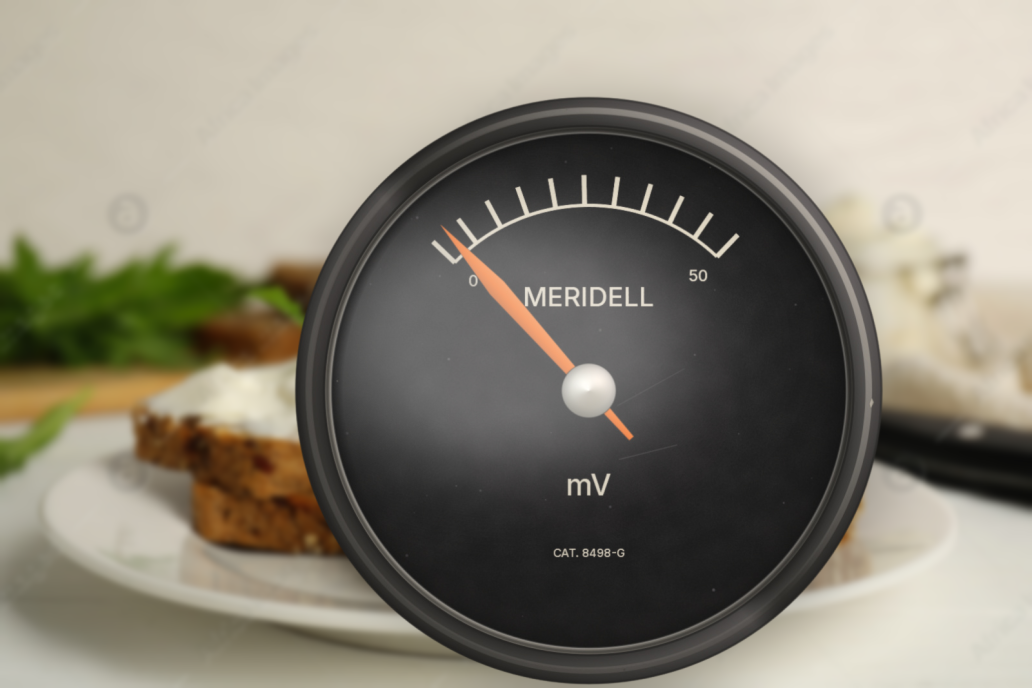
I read value=2.5 unit=mV
